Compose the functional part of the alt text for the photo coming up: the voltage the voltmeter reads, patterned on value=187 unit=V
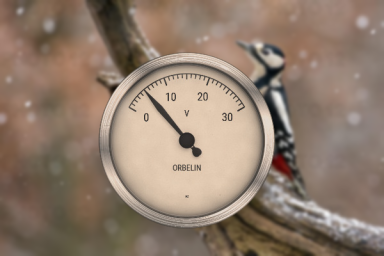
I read value=5 unit=V
